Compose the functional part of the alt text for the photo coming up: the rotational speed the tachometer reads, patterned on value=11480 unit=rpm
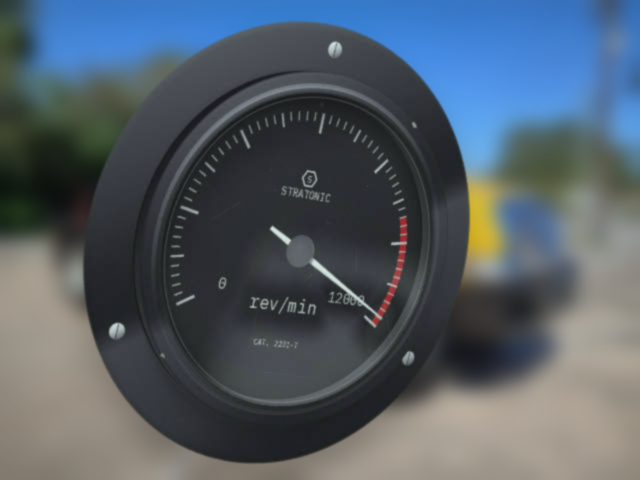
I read value=11800 unit=rpm
